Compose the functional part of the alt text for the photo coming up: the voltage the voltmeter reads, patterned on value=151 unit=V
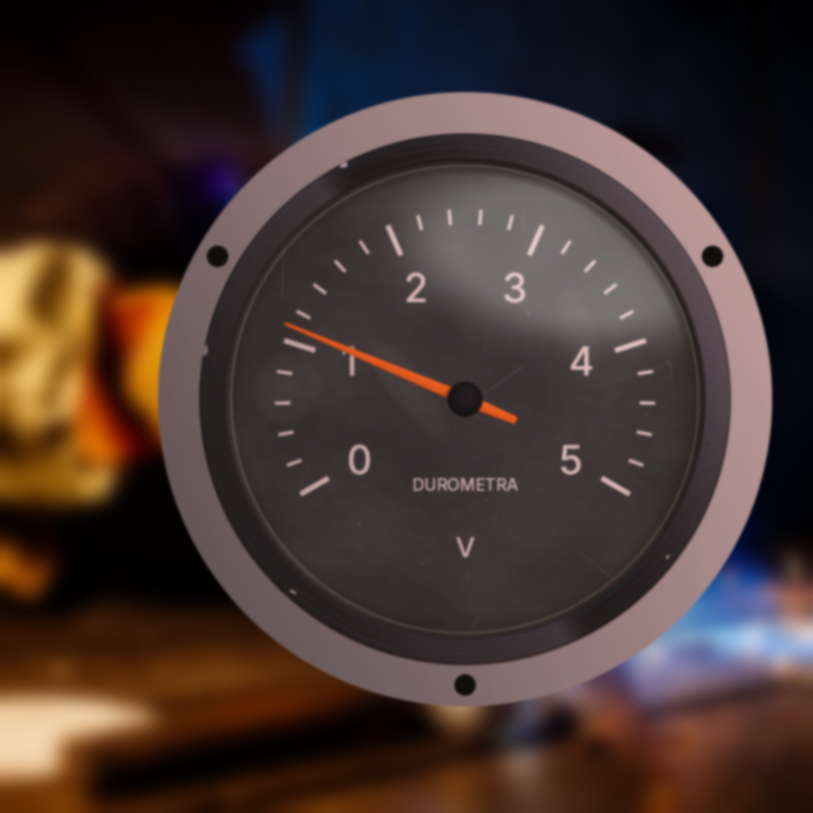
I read value=1.1 unit=V
